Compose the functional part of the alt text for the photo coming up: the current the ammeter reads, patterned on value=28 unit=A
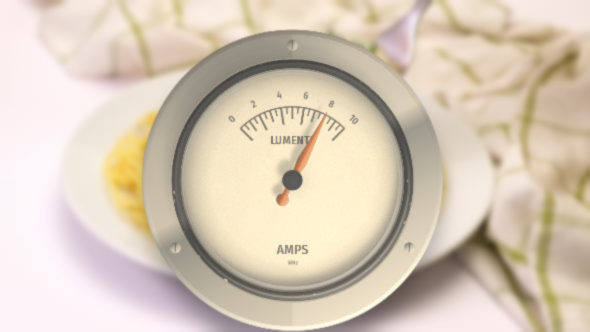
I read value=8 unit=A
